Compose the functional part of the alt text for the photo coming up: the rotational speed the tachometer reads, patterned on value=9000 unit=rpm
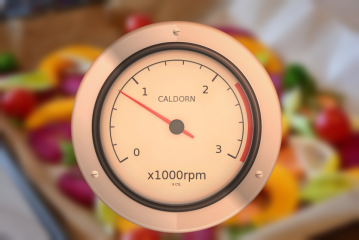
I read value=800 unit=rpm
